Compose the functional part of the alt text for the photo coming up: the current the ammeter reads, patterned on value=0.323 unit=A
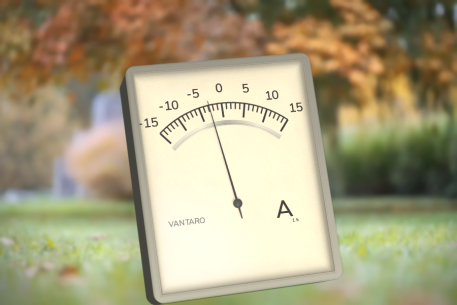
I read value=-3 unit=A
